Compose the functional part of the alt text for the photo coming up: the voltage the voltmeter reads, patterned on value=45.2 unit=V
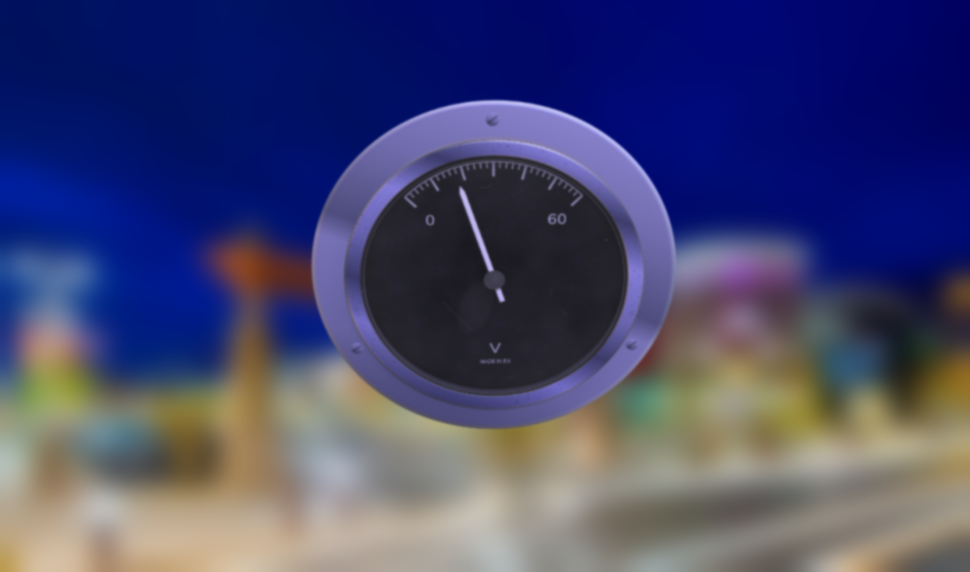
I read value=18 unit=V
